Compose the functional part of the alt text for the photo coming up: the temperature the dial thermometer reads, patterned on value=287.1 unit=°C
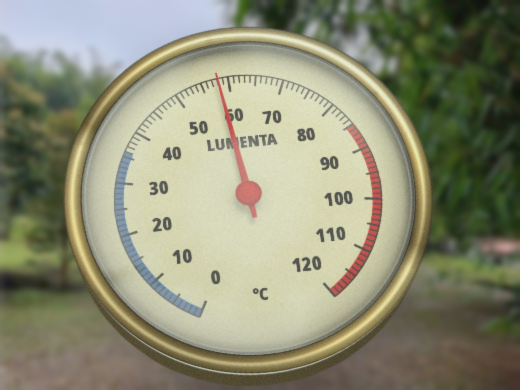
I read value=58 unit=°C
